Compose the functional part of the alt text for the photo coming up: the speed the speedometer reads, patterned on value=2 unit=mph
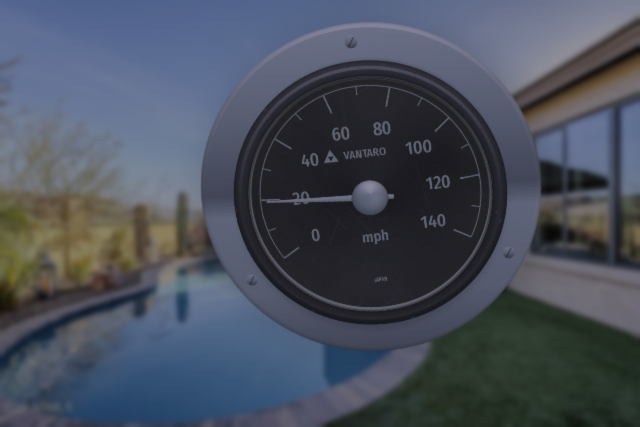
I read value=20 unit=mph
